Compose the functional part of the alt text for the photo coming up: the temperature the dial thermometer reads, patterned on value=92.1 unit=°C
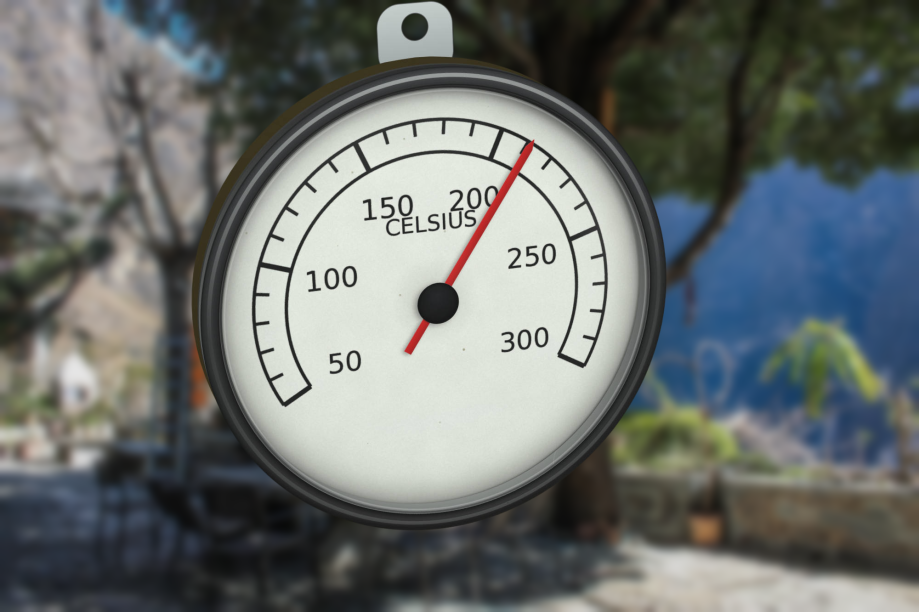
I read value=210 unit=°C
